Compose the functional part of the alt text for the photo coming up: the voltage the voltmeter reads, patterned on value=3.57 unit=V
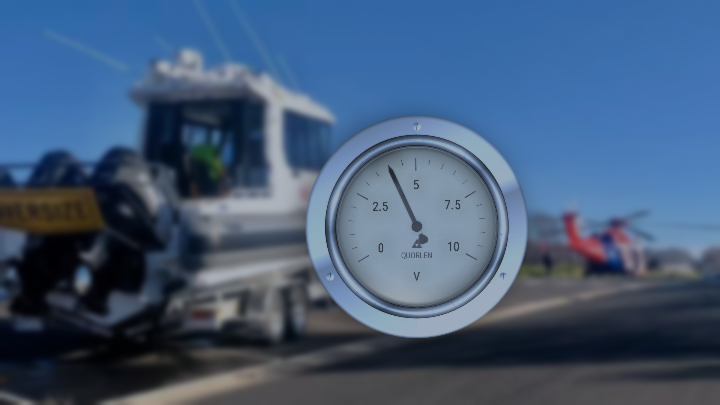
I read value=4 unit=V
